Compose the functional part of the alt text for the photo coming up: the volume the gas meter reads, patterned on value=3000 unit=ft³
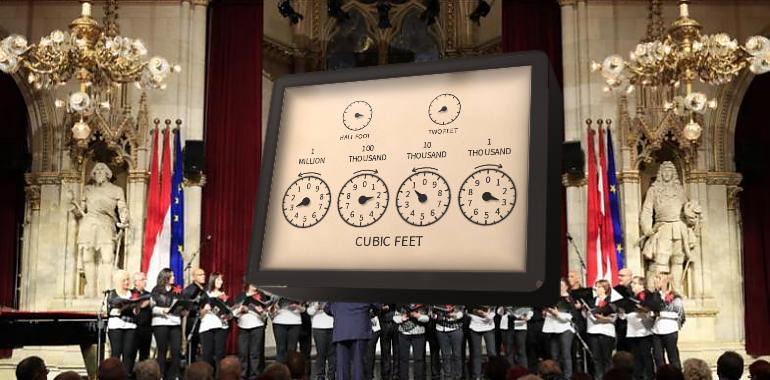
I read value=321300 unit=ft³
